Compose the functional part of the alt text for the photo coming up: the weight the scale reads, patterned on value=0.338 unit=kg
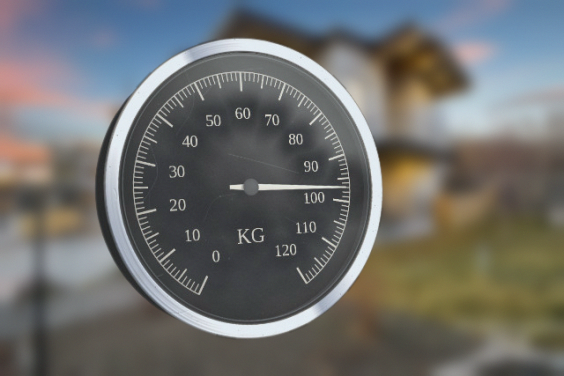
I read value=97 unit=kg
